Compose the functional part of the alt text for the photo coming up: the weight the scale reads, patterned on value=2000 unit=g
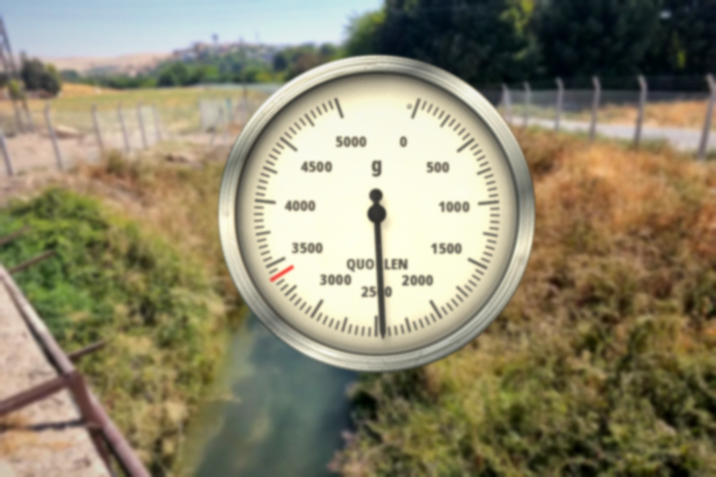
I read value=2450 unit=g
